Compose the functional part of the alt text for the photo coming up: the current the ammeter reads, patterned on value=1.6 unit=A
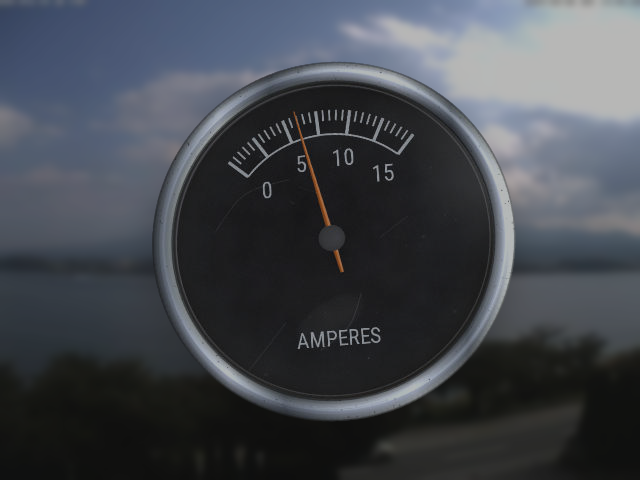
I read value=6 unit=A
